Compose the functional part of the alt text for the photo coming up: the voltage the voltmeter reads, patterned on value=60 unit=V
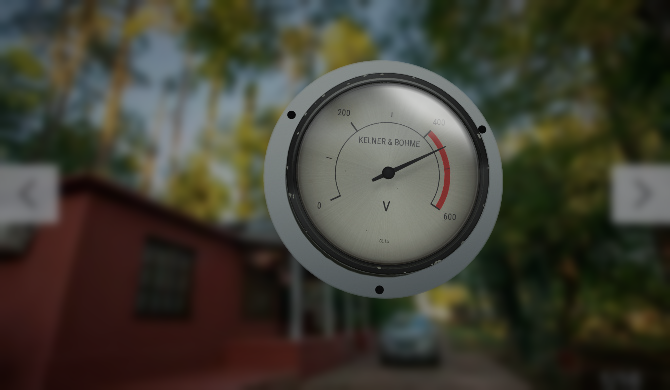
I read value=450 unit=V
